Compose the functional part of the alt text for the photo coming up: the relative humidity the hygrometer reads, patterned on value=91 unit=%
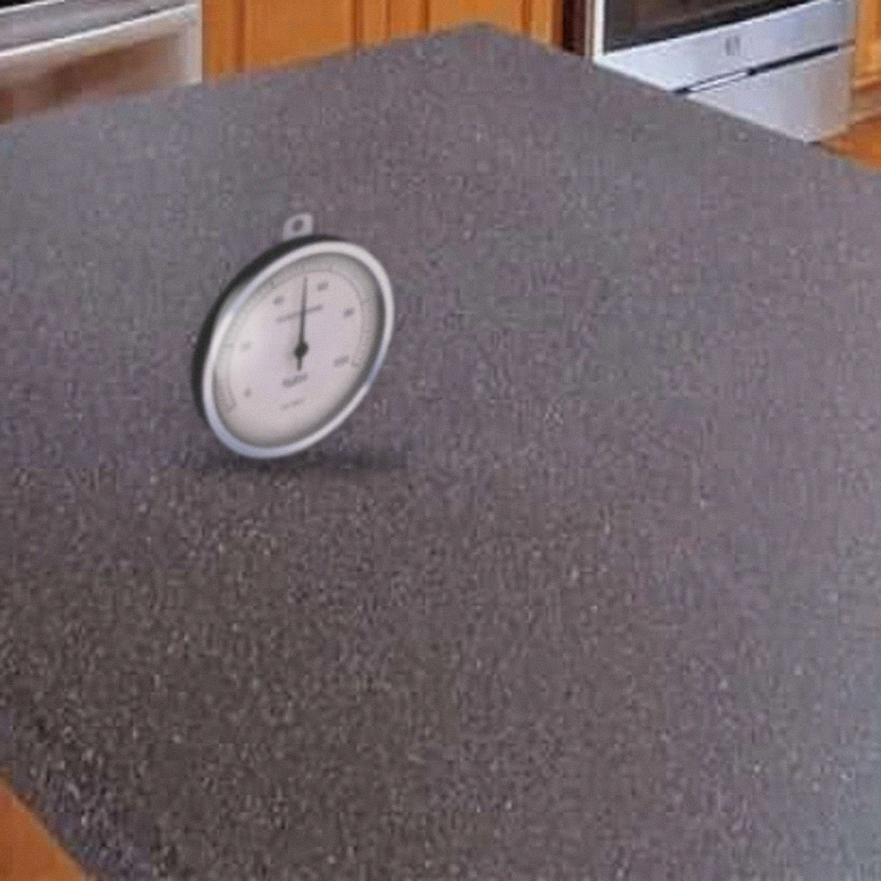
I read value=50 unit=%
